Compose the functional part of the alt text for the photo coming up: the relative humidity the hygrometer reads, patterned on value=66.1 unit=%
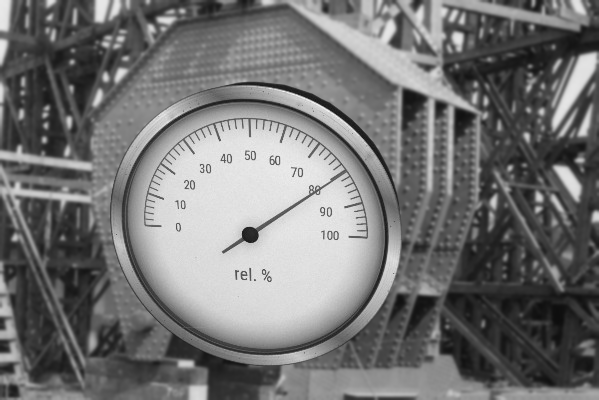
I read value=80 unit=%
